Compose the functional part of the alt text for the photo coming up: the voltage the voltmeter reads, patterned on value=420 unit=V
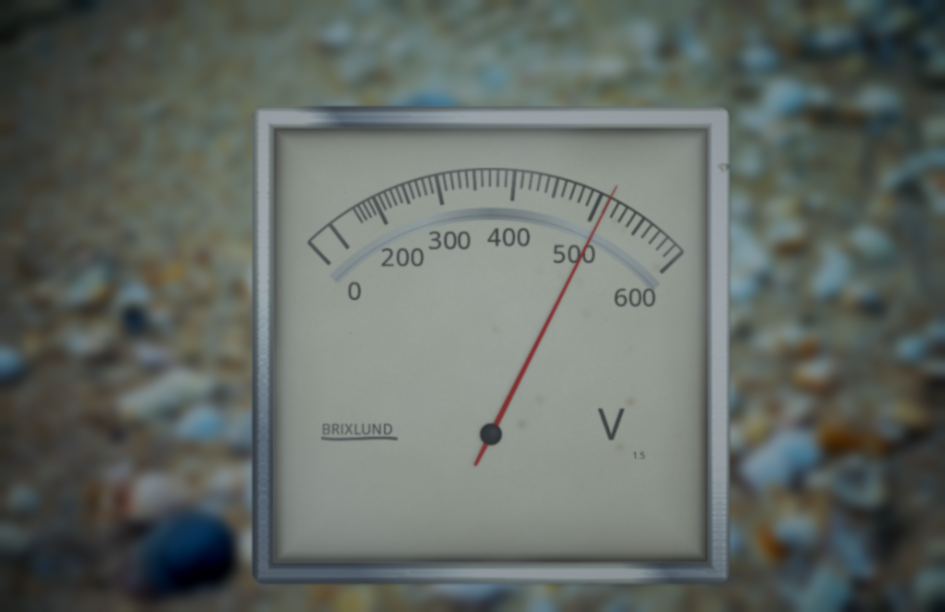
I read value=510 unit=V
